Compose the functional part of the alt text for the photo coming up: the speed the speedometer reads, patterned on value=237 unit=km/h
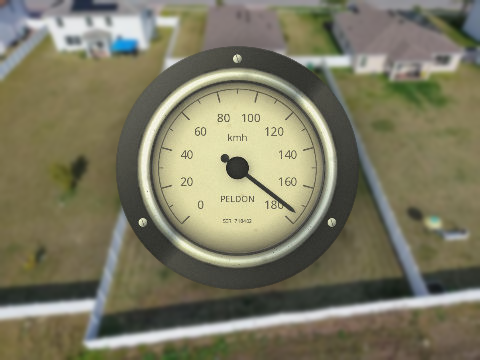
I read value=175 unit=km/h
